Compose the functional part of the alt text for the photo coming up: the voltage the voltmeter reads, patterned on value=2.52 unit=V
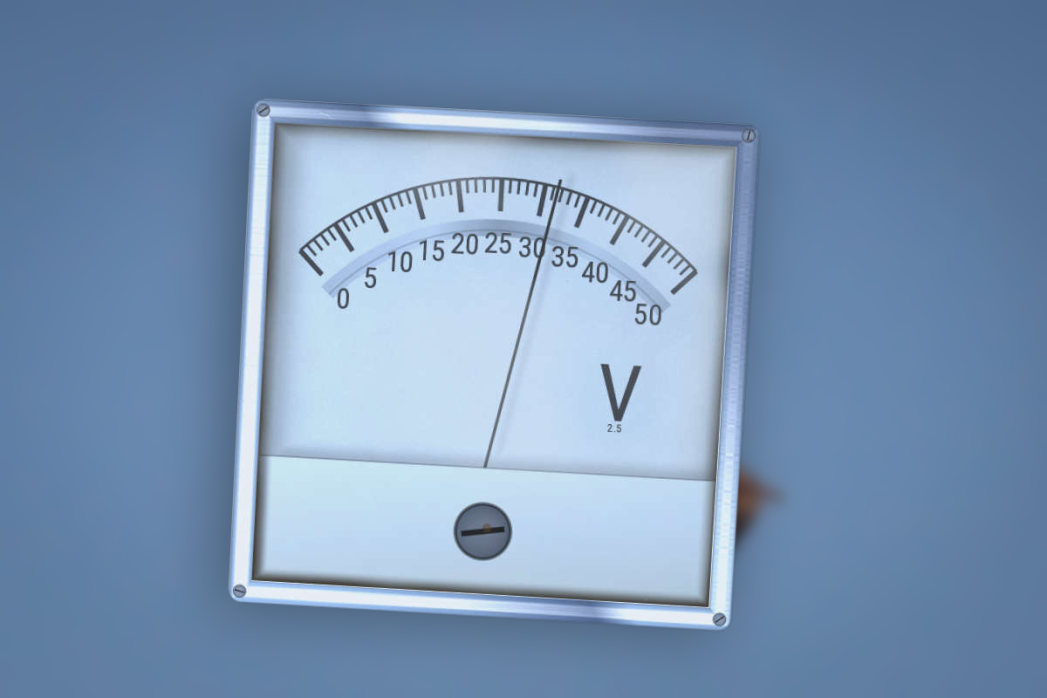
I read value=31.5 unit=V
